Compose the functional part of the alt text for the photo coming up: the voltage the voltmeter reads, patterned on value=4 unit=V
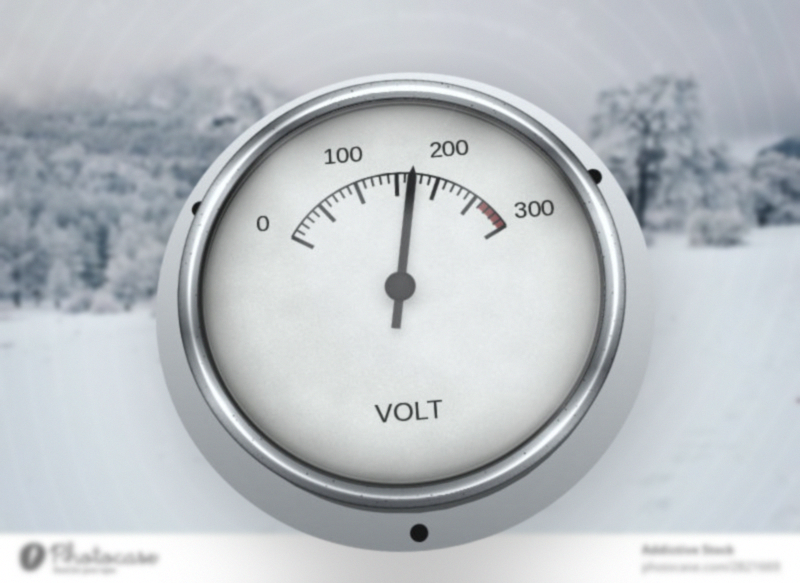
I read value=170 unit=V
